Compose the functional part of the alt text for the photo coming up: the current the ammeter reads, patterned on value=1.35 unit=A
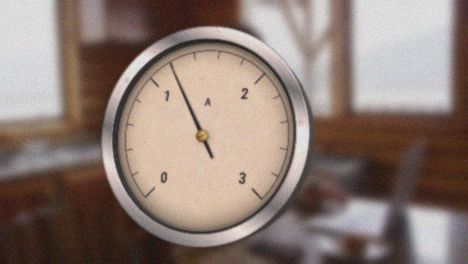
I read value=1.2 unit=A
